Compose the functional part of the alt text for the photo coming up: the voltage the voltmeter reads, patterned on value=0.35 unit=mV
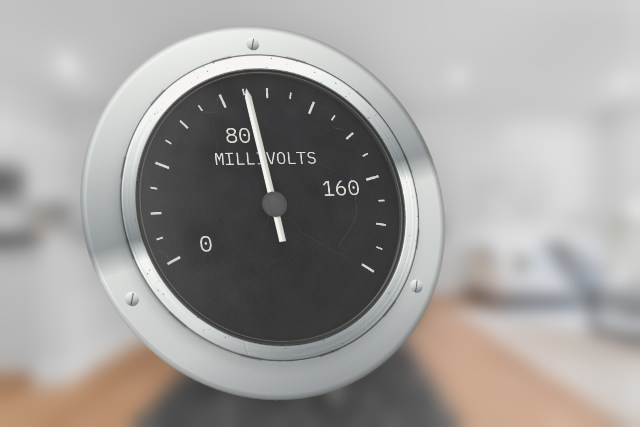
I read value=90 unit=mV
